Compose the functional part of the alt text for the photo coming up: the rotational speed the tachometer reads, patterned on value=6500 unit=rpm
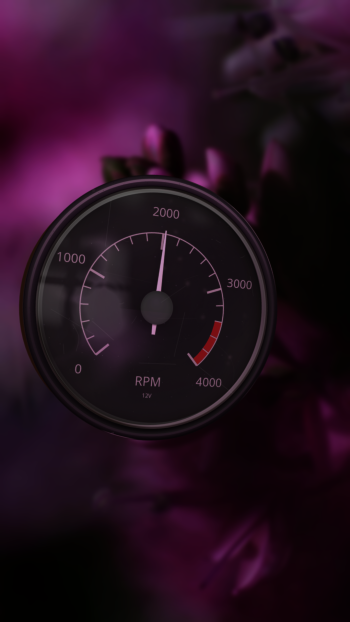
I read value=2000 unit=rpm
